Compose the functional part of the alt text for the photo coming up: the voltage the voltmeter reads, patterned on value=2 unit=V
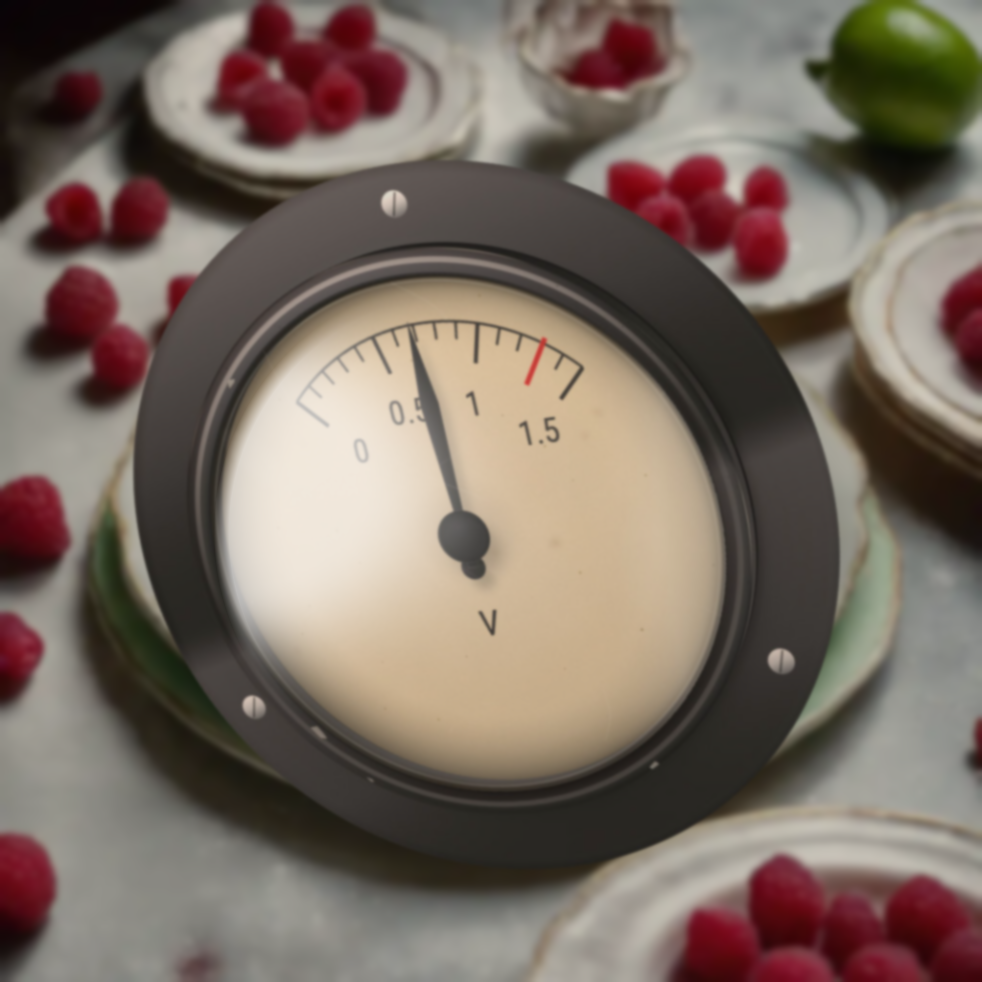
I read value=0.7 unit=V
